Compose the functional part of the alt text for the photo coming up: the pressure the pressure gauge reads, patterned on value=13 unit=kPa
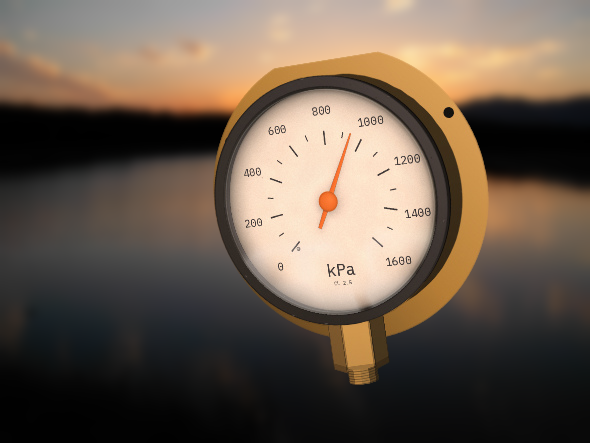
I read value=950 unit=kPa
